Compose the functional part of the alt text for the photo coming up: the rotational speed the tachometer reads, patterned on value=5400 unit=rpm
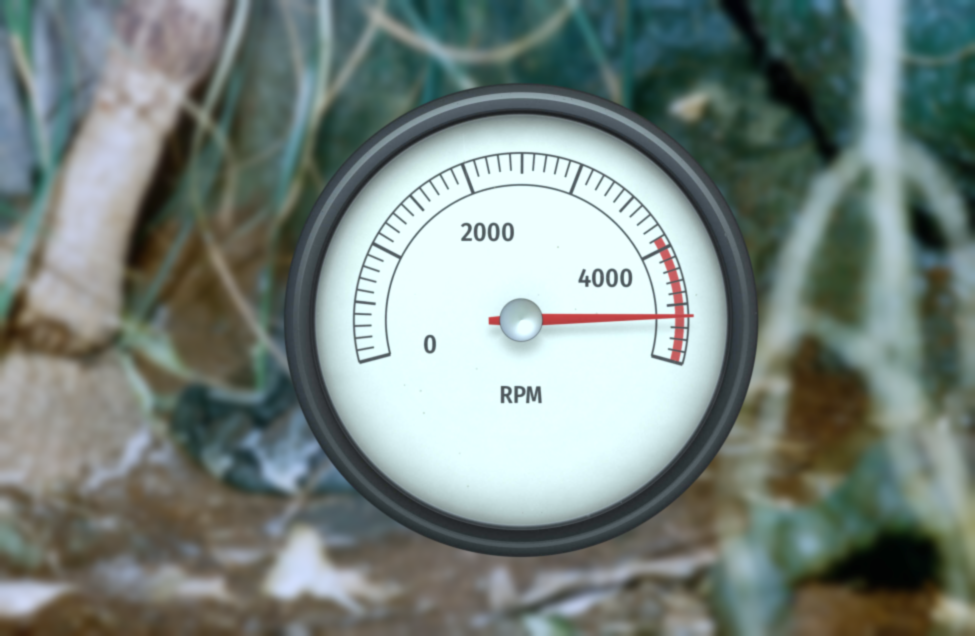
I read value=4600 unit=rpm
